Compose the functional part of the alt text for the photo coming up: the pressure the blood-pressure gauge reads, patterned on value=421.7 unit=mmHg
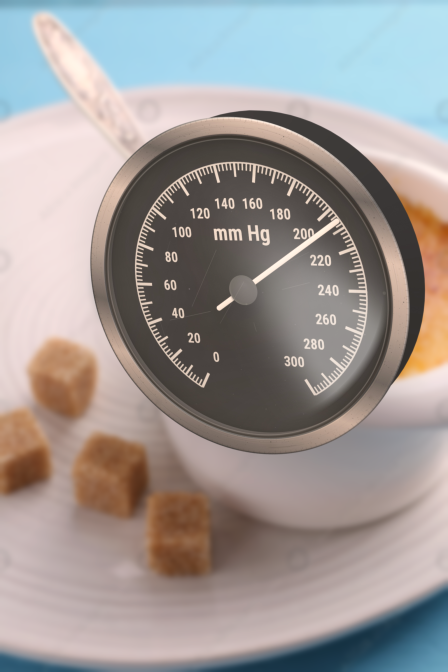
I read value=206 unit=mmHg
